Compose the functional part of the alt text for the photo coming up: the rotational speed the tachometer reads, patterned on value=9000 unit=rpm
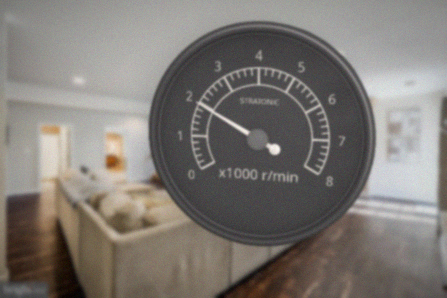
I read value=2000 unit=rpm
